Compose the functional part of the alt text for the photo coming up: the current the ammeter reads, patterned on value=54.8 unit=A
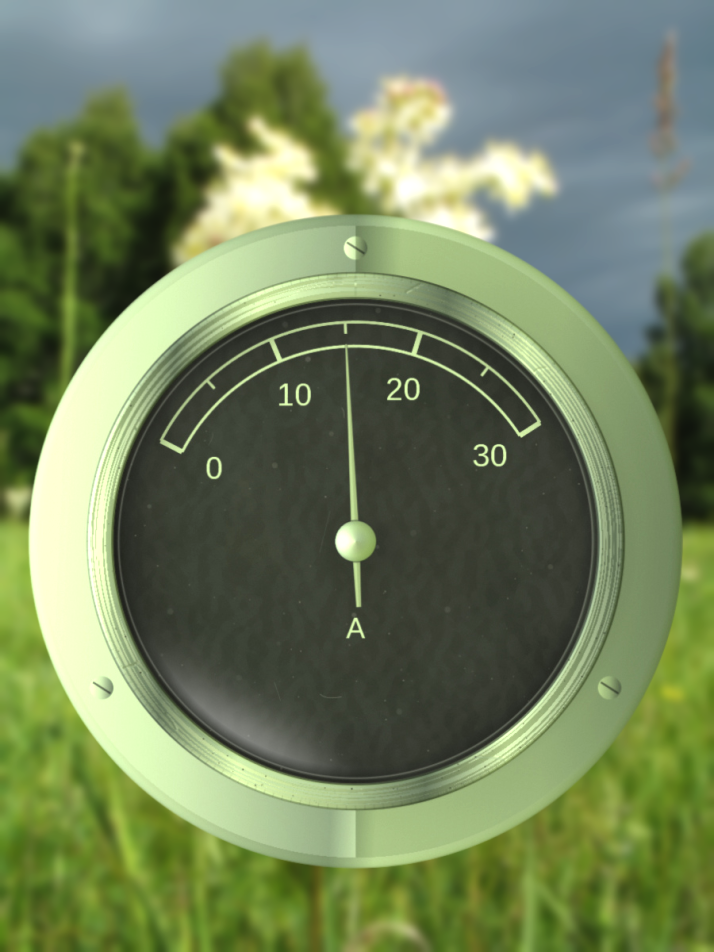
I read value=15 unit=A
